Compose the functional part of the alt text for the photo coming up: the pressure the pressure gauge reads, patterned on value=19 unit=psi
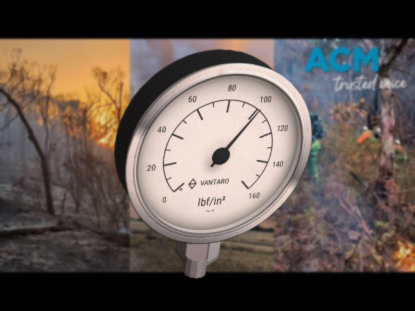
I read value=100 unit=psi
